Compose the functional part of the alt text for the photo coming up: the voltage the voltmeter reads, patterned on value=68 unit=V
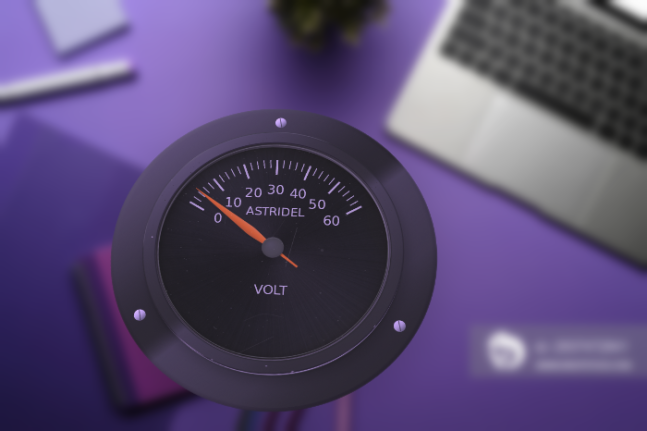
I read value=4 unit=V
